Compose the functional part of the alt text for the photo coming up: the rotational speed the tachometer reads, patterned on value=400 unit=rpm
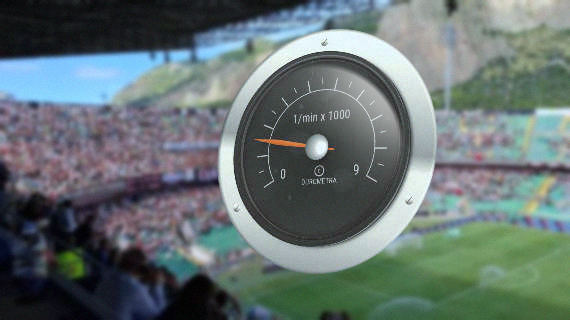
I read value=1500 unit=rpm
